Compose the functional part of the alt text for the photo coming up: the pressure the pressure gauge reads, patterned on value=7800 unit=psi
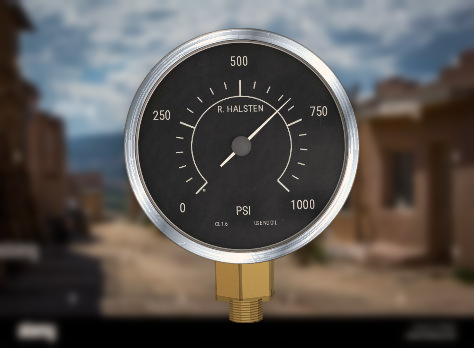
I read value=675 unit=psi
